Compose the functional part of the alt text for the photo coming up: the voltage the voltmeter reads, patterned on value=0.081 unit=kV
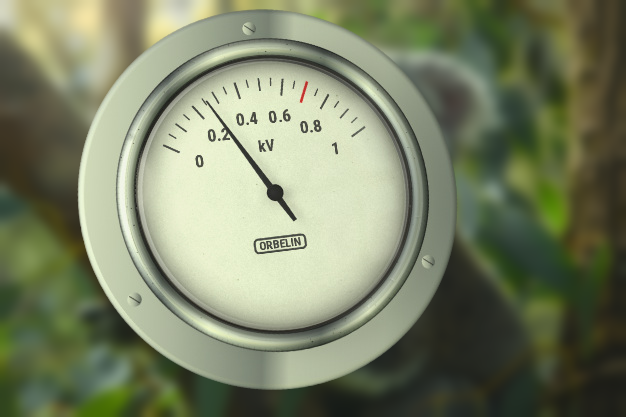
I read value=0.25 unit=kV
